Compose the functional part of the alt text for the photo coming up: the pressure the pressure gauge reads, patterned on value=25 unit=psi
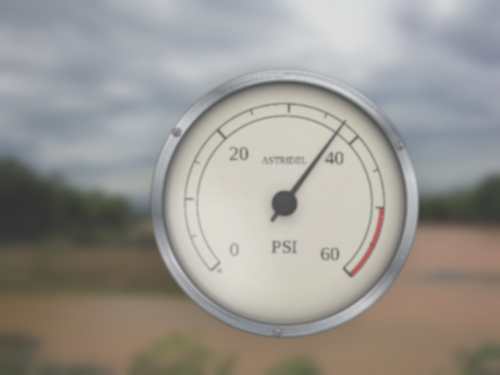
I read value=37.5 unit=psi
